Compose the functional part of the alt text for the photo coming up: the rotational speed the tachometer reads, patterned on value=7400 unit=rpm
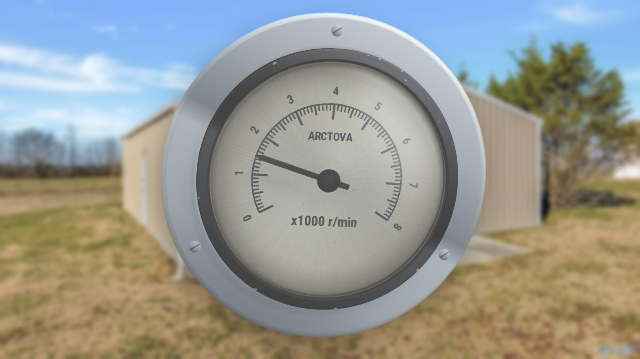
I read value=1500 unit=rpm
